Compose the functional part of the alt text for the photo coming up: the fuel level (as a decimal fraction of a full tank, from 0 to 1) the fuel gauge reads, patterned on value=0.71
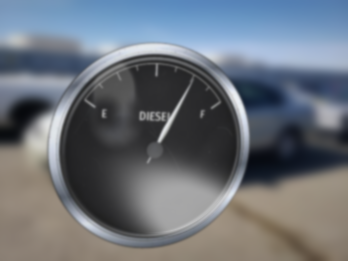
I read value=0.75
